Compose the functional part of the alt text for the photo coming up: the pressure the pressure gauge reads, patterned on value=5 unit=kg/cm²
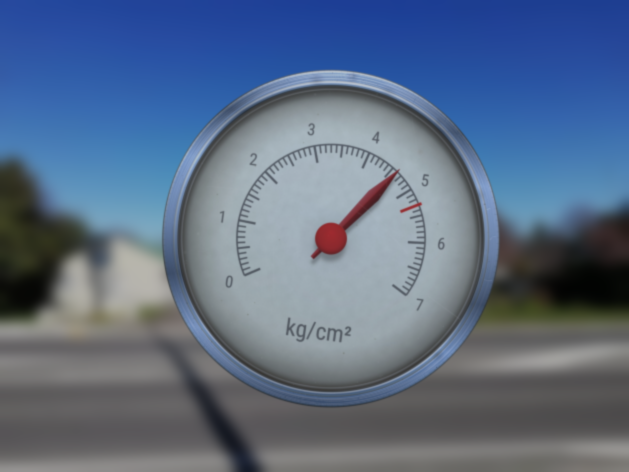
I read value=4.6 unit=kg/cm²
